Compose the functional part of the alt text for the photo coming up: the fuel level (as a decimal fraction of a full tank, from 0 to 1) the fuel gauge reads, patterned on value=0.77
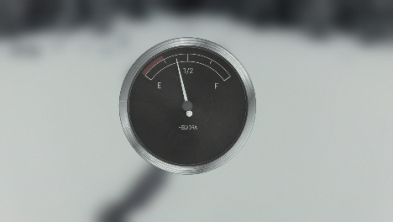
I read value=0.375
